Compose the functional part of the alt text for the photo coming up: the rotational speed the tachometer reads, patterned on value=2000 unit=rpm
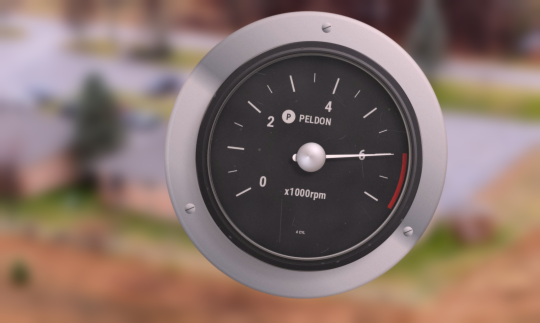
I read value=6000 unit=rpm
